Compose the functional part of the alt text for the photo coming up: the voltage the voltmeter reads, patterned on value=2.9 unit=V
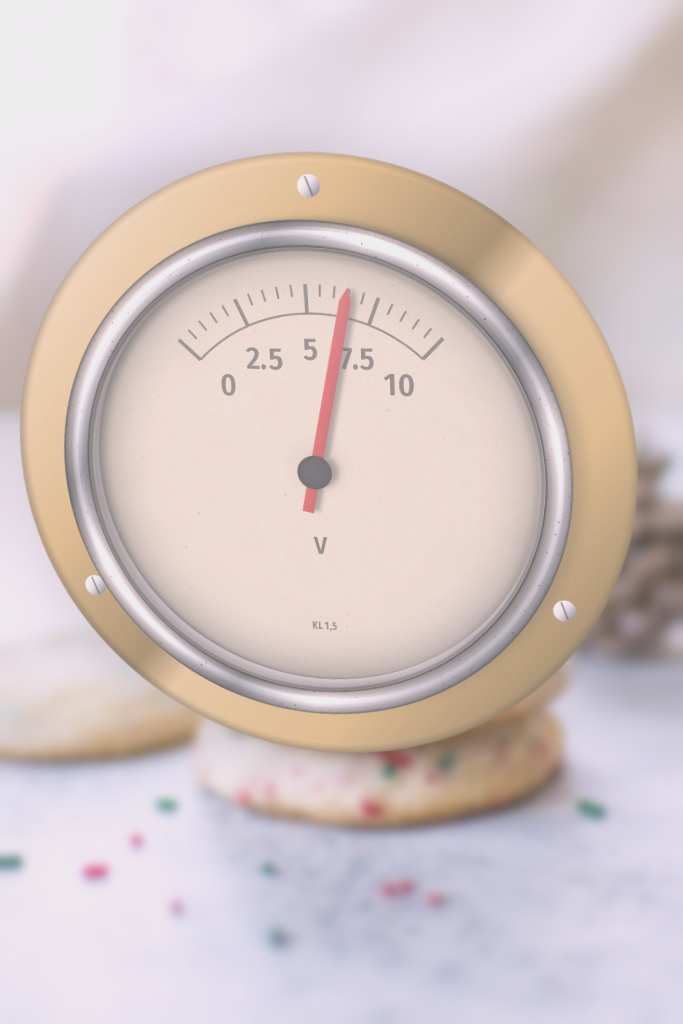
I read value=6.5 unit=V
